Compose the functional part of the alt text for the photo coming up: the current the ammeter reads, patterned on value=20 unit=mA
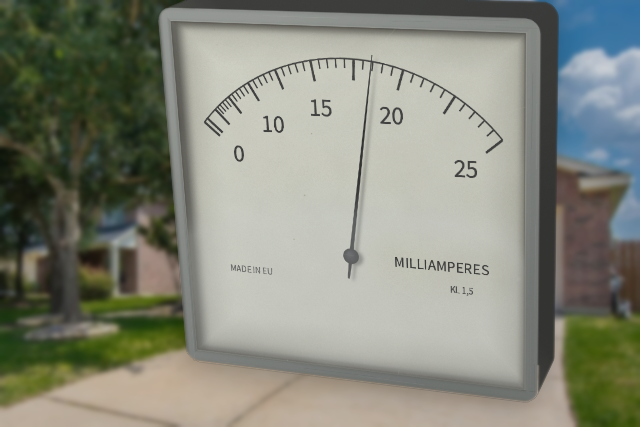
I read value=18.5 unit=mA
